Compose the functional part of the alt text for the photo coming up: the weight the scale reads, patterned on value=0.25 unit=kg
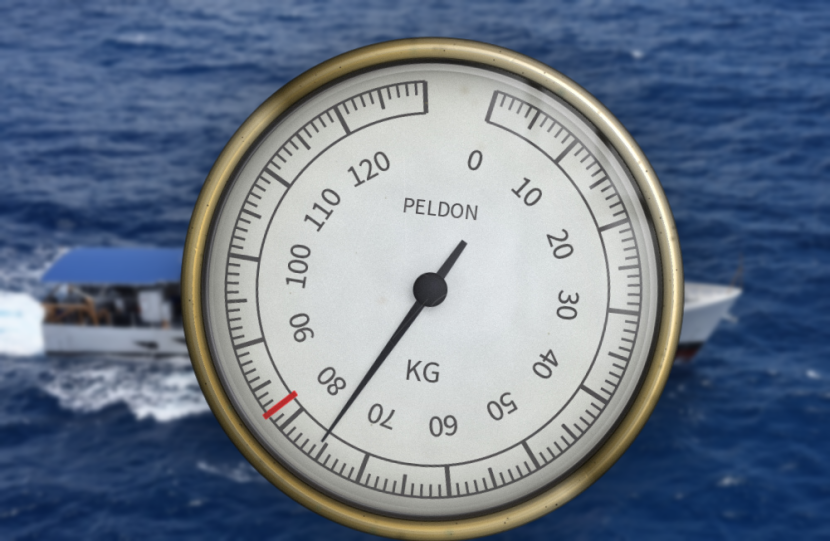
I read value=75.5 unit=kg
